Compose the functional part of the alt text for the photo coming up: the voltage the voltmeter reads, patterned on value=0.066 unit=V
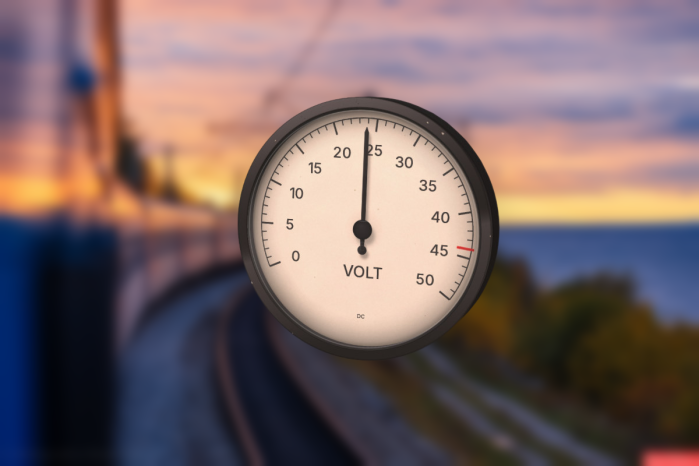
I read value=24 unit=V
